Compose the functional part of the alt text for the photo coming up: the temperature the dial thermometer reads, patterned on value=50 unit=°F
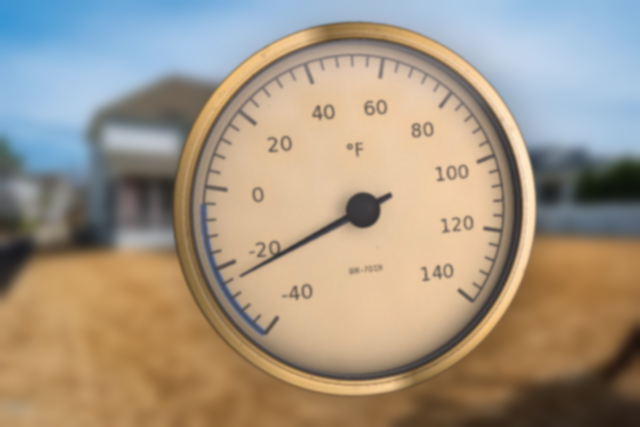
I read value=-24 unit=°F
